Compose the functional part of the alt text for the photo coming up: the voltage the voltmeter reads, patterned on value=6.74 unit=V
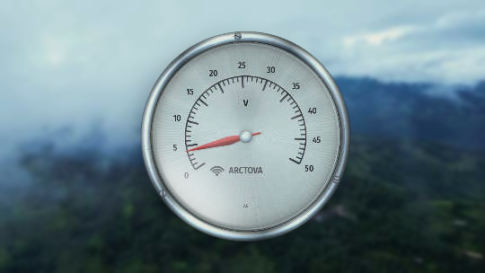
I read value=4 unit=V
